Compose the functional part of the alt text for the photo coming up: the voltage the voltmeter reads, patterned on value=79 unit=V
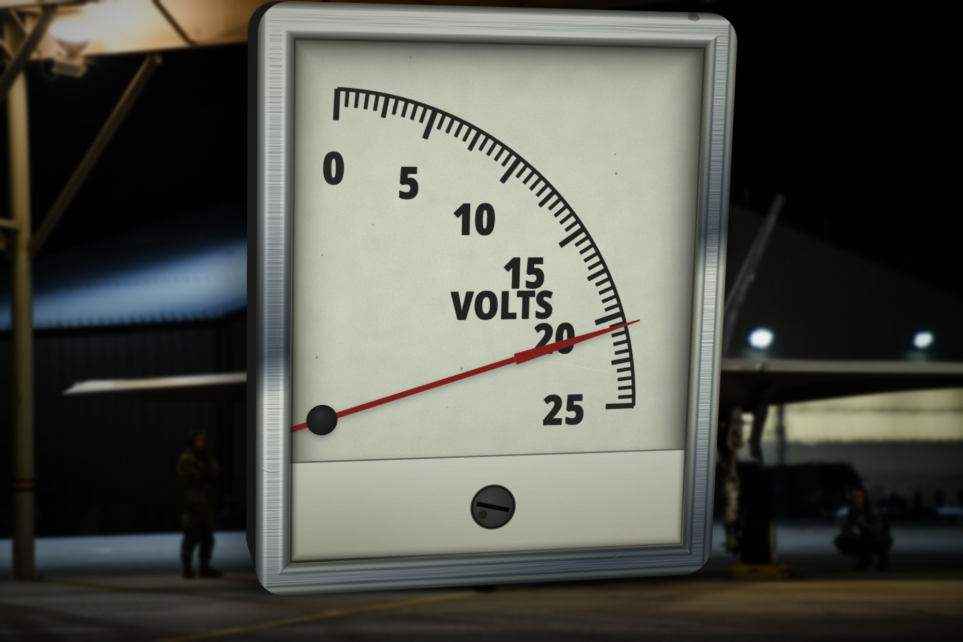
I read value=20.5 unit=V
